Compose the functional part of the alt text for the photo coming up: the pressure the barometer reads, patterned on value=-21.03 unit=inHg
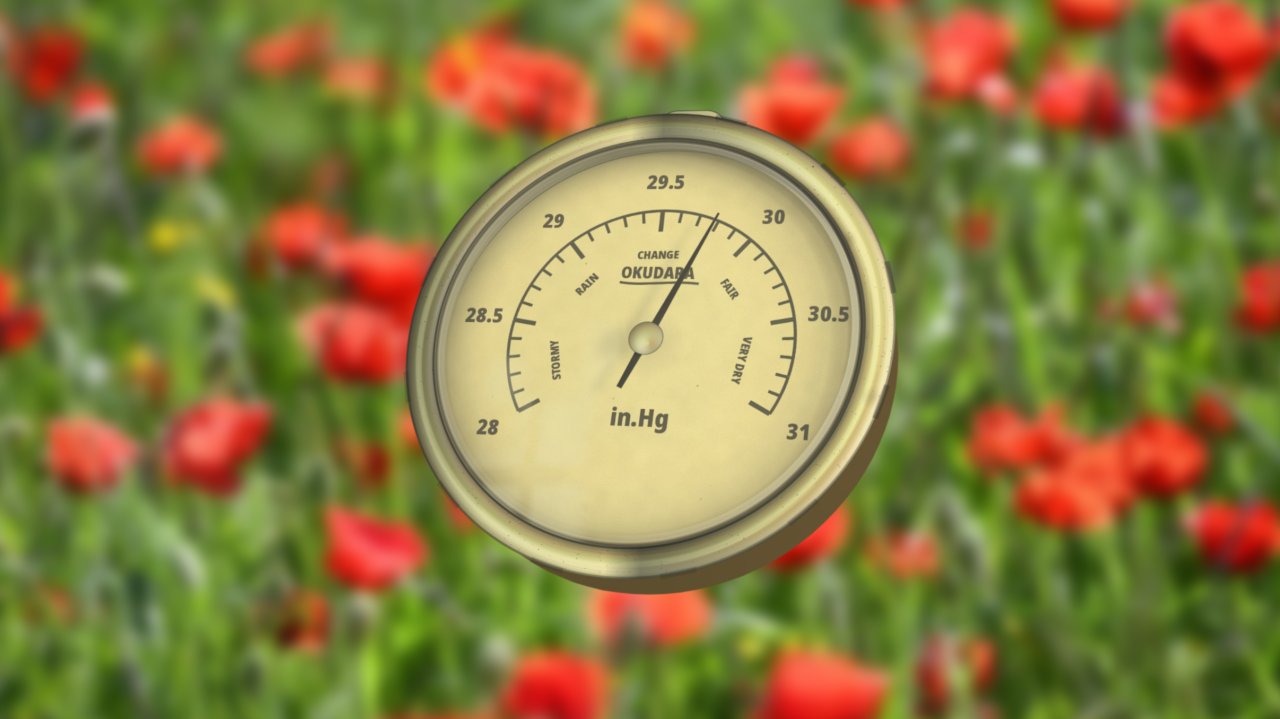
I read value=29.8 unit=inHg
